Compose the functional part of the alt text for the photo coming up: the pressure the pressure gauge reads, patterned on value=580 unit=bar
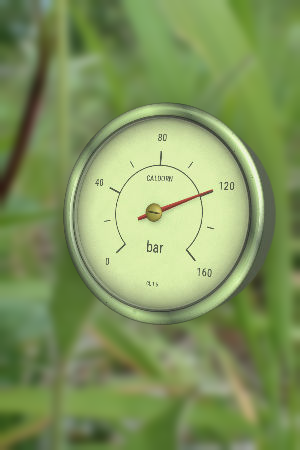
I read value=120 unit=bar
